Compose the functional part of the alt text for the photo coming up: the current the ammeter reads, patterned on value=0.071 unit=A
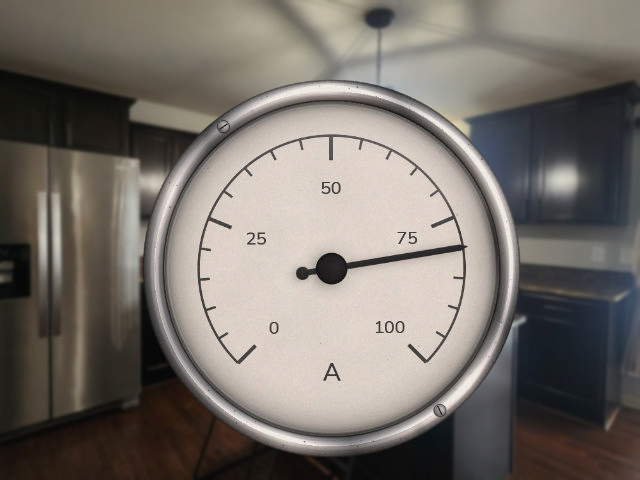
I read value=80 unit=A
